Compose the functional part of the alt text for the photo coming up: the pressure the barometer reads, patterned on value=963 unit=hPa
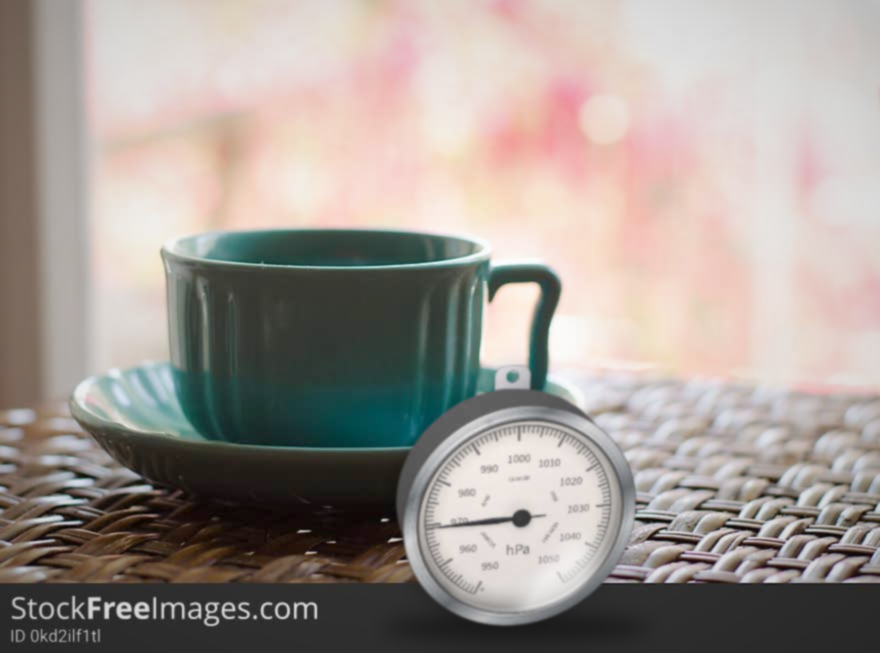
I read value=970 unit=hPa
